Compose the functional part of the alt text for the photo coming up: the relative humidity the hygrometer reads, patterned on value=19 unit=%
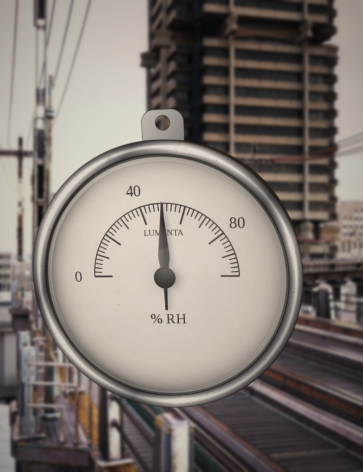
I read value=50 unit=%
